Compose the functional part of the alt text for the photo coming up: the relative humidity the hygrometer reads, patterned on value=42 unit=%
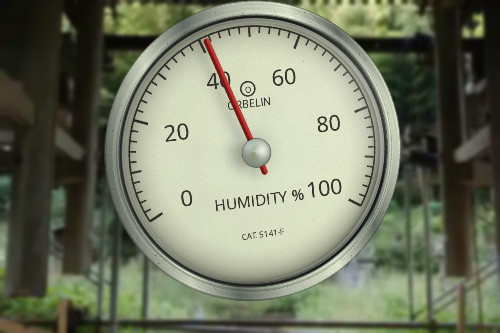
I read value=41 unit=%
